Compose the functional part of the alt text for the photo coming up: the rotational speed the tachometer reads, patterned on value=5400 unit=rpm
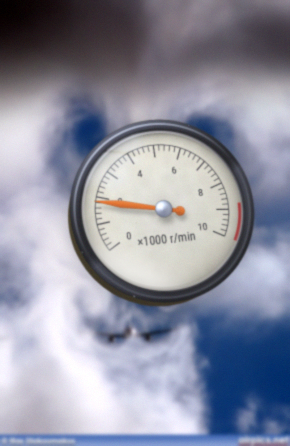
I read value=1800 unit=rpm
